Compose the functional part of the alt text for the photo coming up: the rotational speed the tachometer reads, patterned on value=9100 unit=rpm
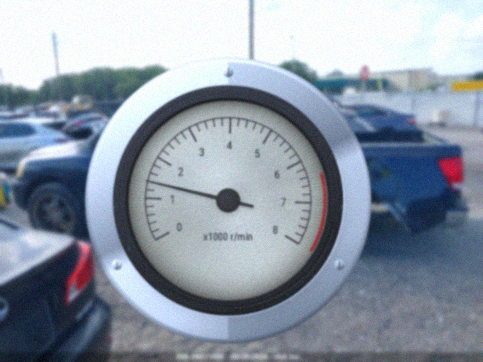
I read value=1400 unit=rpm
